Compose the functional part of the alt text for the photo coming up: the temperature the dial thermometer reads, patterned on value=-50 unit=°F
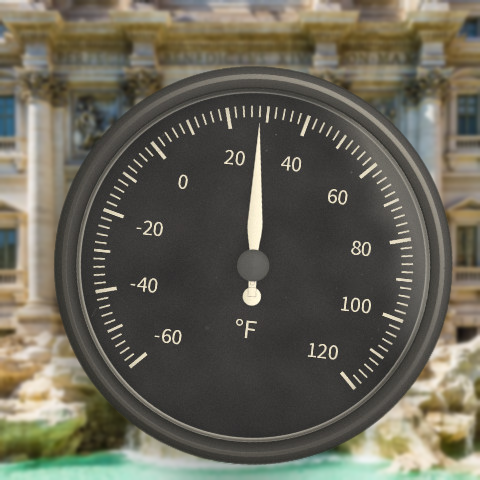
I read value=28 unit=°F
